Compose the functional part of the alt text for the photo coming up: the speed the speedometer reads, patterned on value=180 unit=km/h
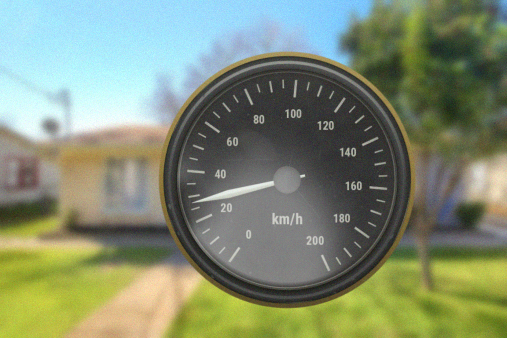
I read value=27.5 unit=km/h
